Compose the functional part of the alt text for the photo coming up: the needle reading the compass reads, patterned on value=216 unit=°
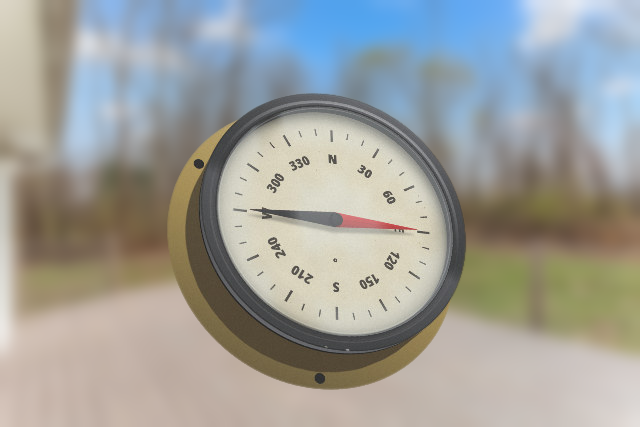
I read value=90 unit=°
